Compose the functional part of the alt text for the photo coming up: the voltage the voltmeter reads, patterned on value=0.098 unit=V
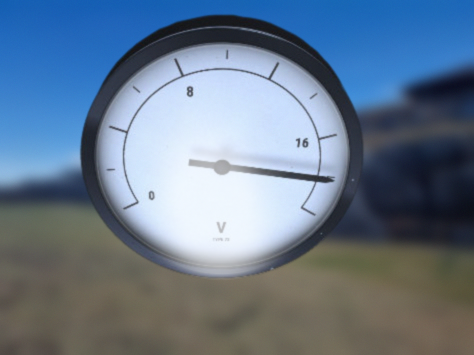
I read value=18 unit=V
